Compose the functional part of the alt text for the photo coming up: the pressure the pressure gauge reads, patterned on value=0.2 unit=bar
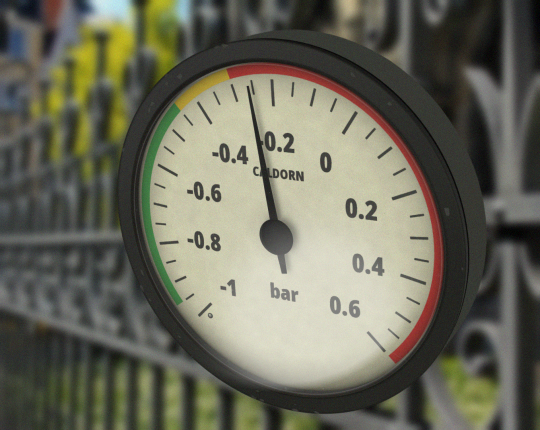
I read value=-0.25 unit=bar
